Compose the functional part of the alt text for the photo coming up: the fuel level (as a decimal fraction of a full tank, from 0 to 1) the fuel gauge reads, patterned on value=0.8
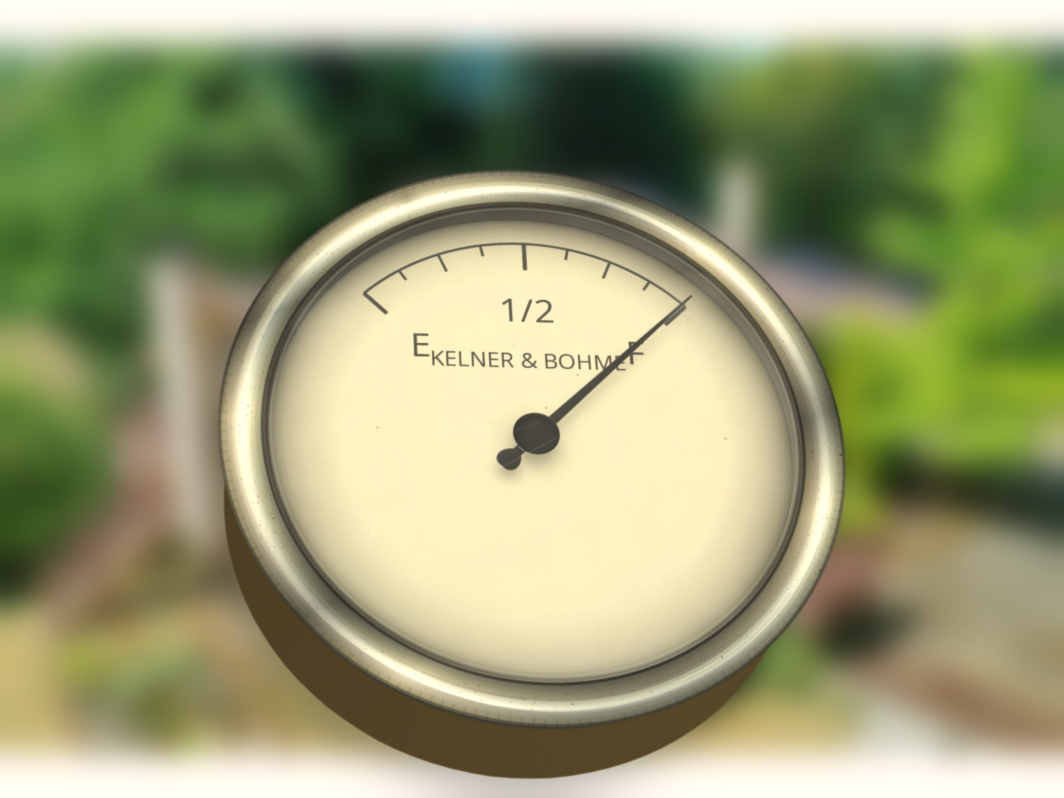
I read value=1
